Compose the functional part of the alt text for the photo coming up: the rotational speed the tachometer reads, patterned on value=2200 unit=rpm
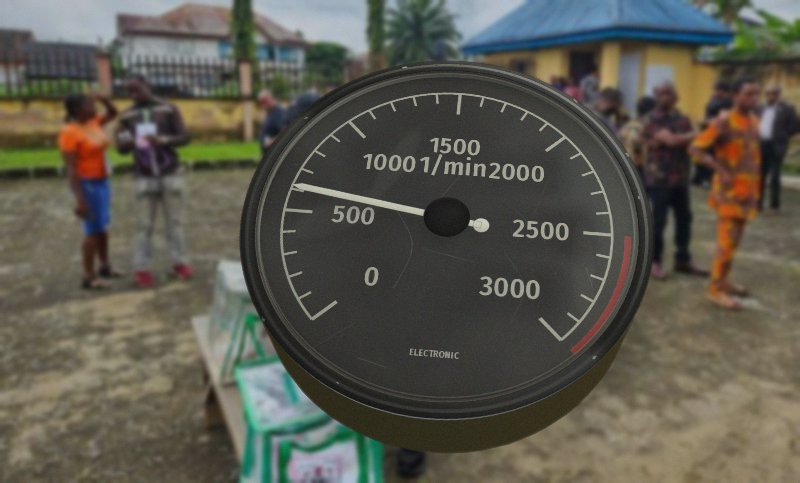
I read value=600 unit=rpm
